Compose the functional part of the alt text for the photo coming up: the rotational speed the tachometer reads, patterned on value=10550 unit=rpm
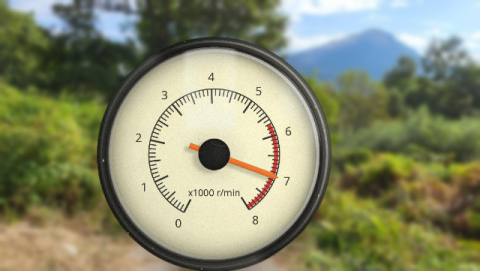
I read value=7000 unit=rpm
